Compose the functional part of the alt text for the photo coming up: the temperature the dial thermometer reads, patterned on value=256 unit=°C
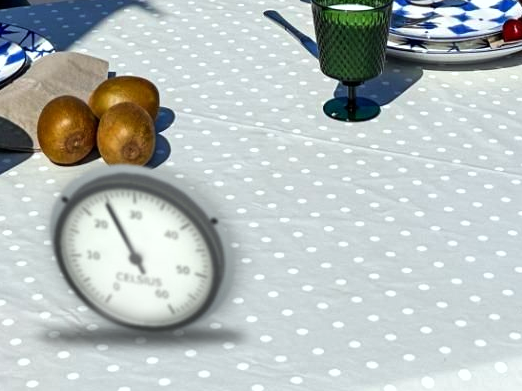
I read value=25 unit=°C
